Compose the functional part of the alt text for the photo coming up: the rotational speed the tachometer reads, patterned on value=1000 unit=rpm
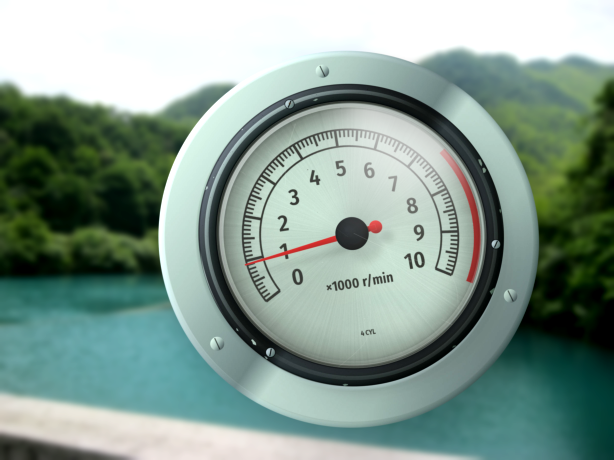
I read value=900 unit=rpm
